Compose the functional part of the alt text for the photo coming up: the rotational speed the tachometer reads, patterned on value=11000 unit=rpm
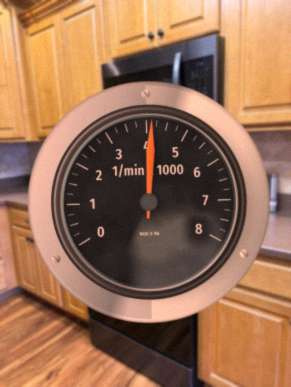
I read value=4125 unit=rpm
